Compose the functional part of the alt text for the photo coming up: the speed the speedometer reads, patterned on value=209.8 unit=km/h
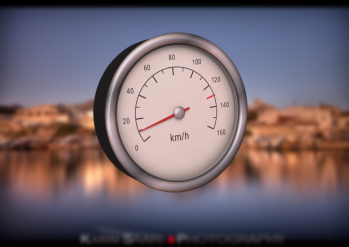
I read value=10 unit=km/h
